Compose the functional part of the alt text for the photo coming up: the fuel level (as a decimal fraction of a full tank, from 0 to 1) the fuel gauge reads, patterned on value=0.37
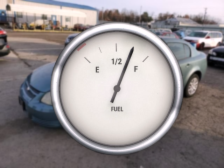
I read value=0.75
